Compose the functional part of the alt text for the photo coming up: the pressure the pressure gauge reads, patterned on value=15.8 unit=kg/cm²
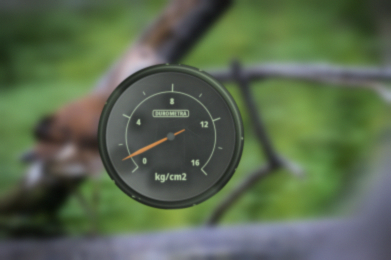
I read value=1 unit=kg/cm²
